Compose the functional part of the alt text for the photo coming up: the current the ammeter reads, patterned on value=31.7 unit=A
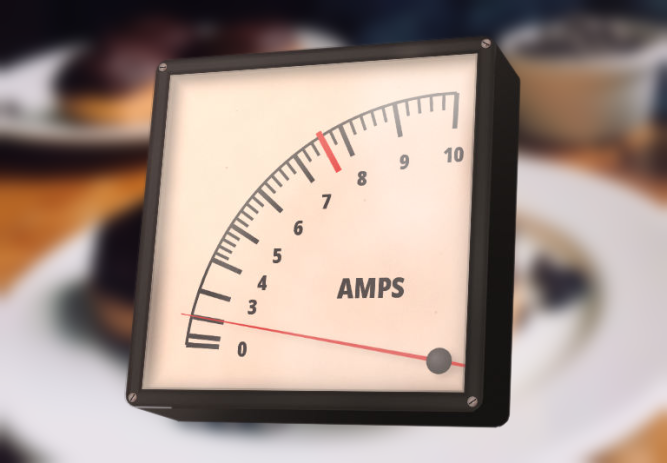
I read value=2 unit=A
